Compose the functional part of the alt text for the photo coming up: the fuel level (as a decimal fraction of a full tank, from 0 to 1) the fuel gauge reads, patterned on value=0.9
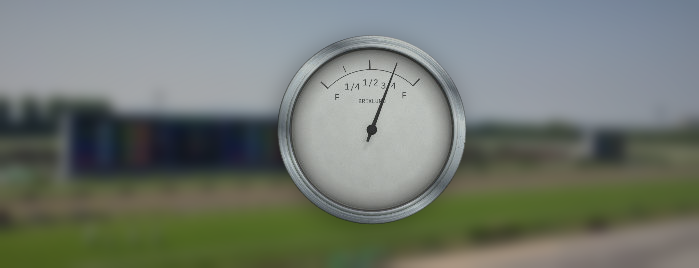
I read value=0.75
